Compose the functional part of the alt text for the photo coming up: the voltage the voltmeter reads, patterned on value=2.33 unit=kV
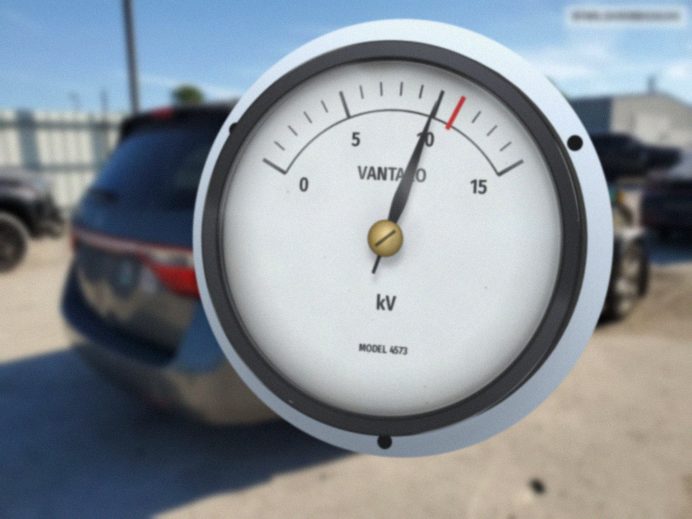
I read value=10 unit=kV
